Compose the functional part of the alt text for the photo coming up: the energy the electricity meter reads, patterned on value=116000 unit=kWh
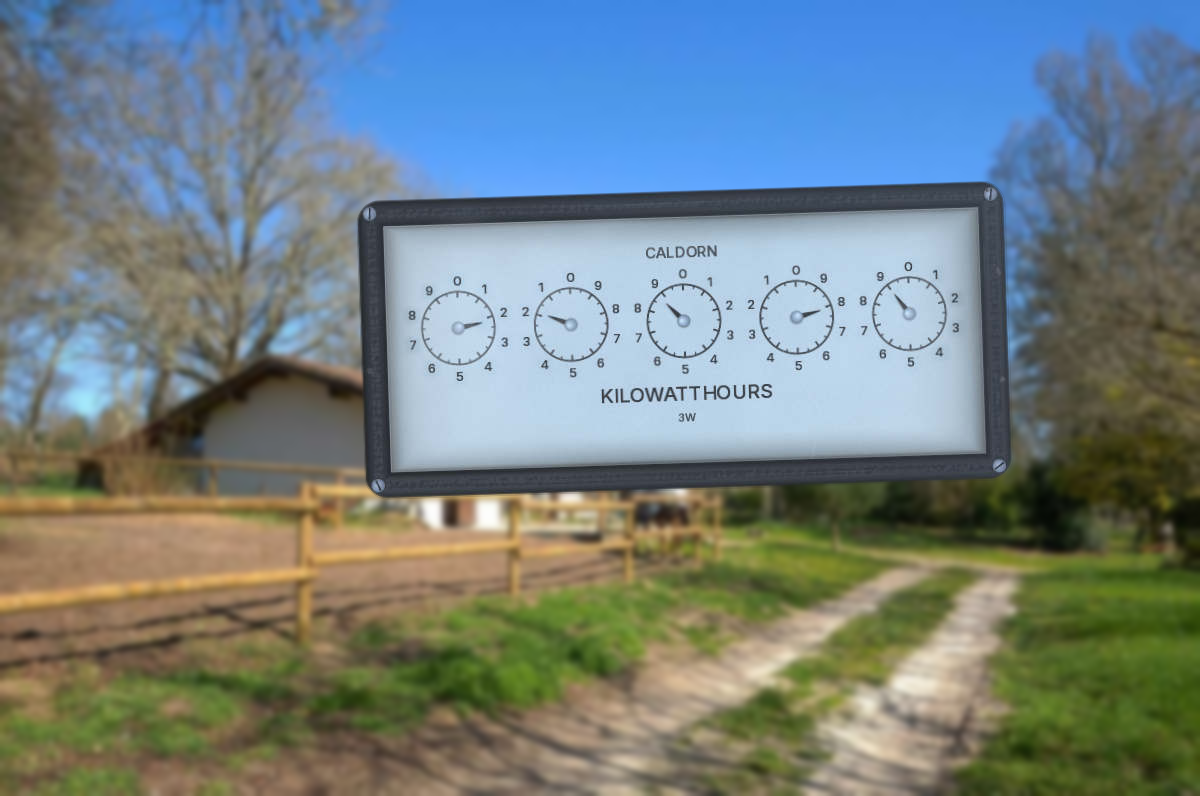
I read value=21879 unit=kWh
